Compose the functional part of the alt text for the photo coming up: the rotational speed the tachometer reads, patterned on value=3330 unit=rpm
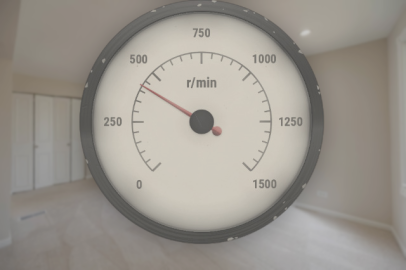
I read value=425 unit=rpm
